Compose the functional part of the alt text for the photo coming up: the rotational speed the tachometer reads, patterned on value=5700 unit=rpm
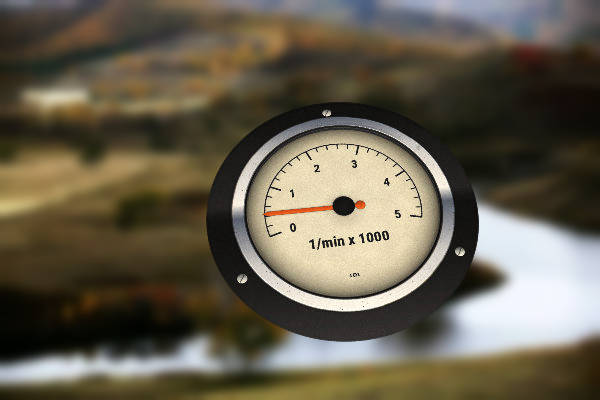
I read value=400 unit=rpm
